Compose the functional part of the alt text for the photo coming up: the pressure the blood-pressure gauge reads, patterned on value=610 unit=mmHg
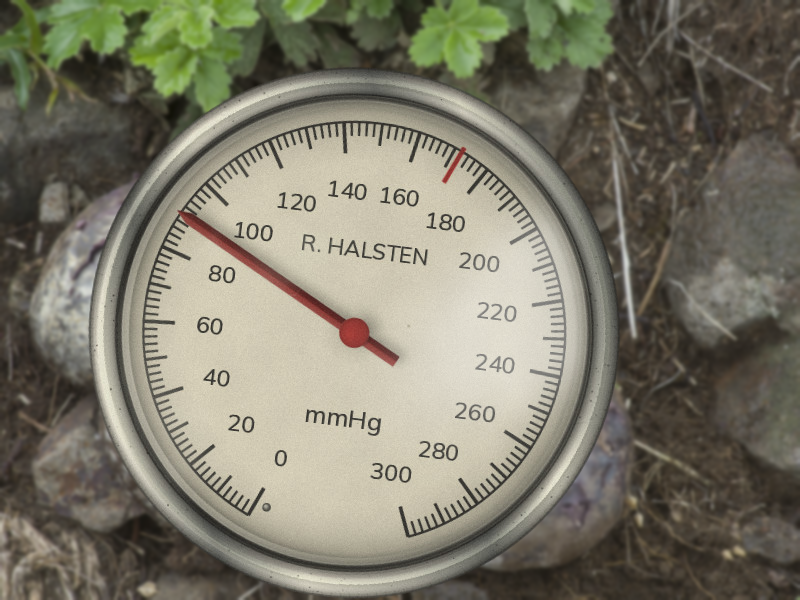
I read value=90 unit=mmHg
